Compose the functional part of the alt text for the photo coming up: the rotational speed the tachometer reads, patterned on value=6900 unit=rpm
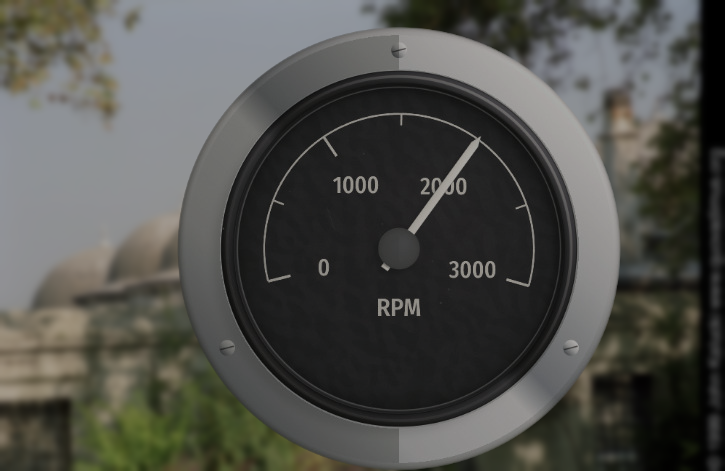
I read value=2000 unit=rpm
